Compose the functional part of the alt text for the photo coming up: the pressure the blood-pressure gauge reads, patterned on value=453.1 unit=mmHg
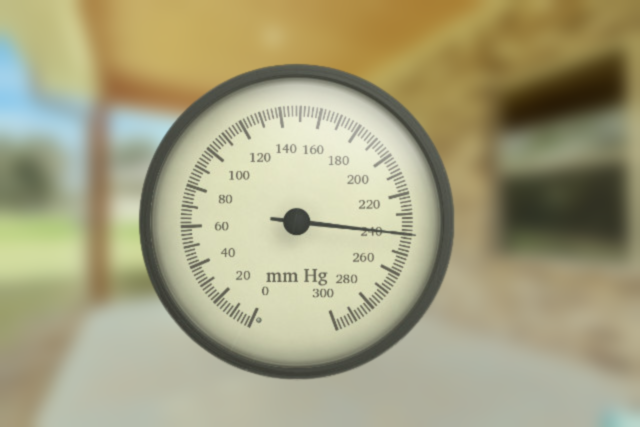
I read value=240 unit=mmHg
